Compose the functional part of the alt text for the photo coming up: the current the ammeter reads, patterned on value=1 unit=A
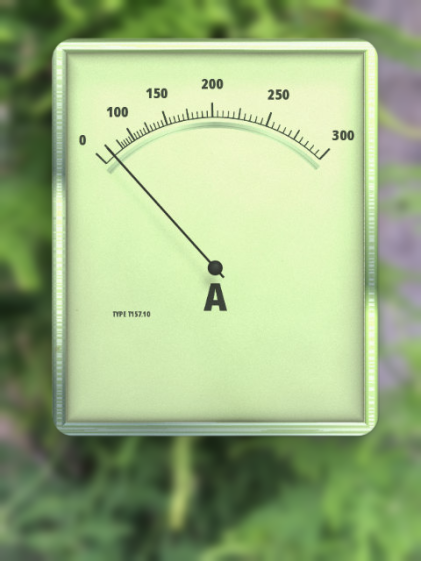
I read value=50 unit=A
